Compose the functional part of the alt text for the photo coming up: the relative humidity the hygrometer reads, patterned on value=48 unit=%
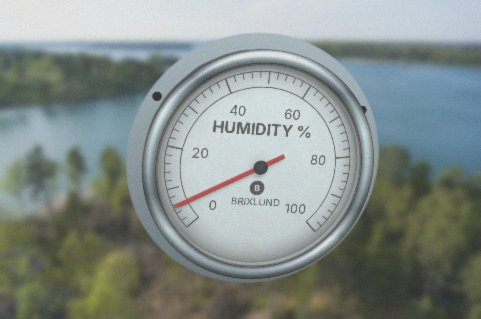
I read value=6 unit=%
